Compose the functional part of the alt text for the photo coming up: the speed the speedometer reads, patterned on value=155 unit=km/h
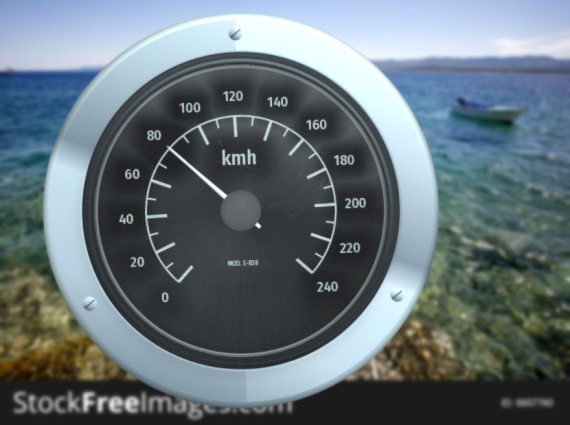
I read value=80 unit=km/h
